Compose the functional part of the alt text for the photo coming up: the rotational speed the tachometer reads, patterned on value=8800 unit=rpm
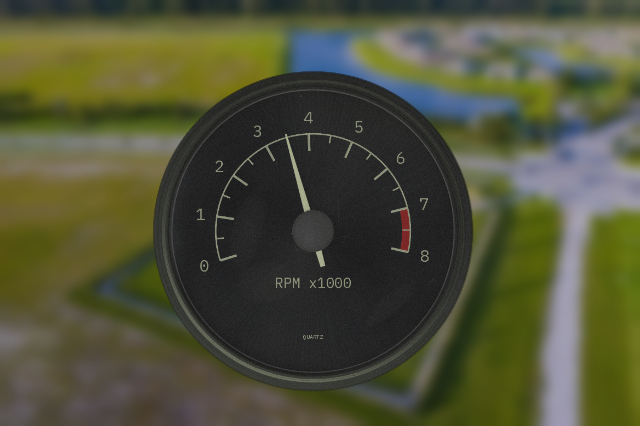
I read value=3500 unit=rpm
